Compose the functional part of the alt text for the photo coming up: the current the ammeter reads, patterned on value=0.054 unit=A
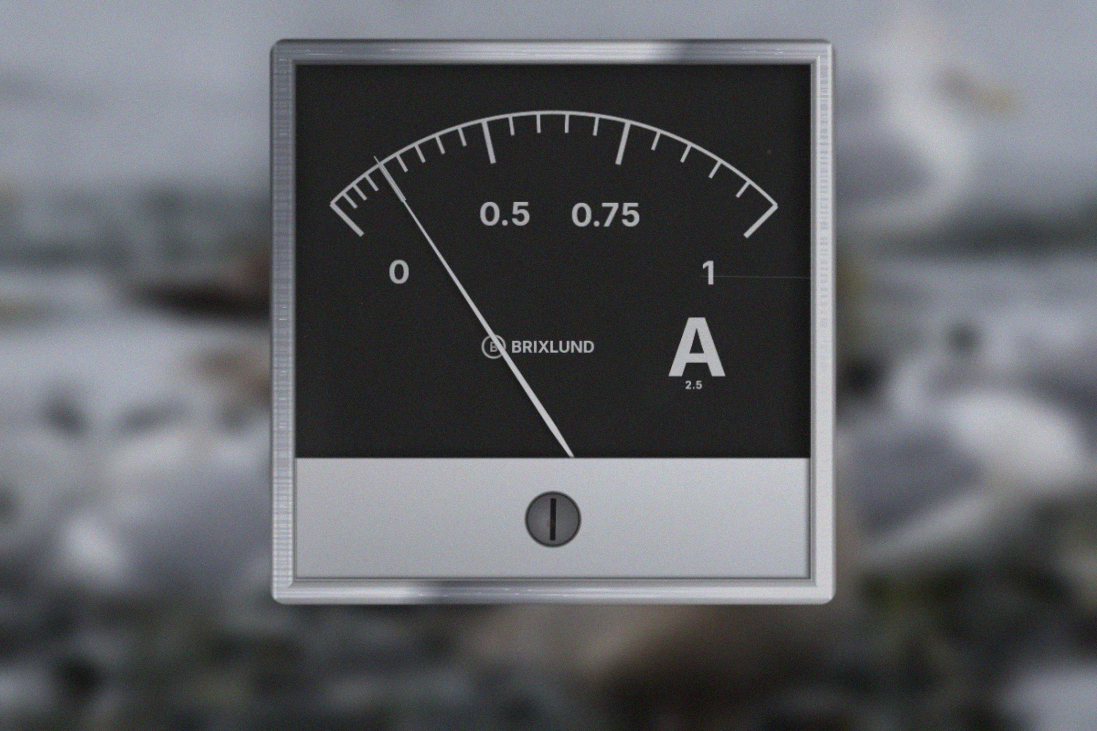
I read value=0.25 unit=A
